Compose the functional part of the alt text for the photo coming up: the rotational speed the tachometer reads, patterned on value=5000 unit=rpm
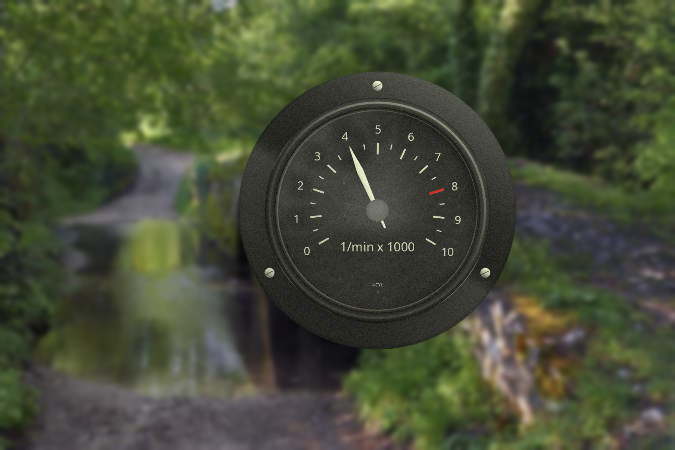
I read value=4000 unit=rpm
